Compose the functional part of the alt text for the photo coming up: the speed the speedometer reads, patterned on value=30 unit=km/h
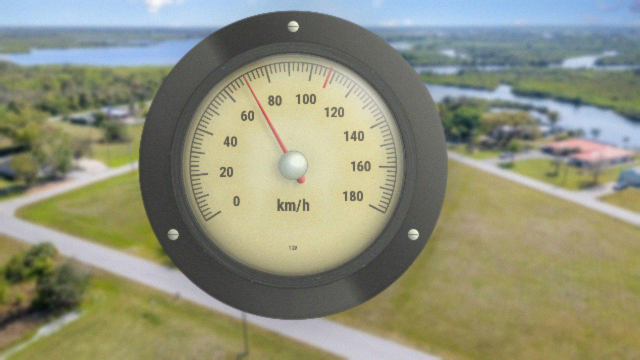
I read value=70 unit=km/h
